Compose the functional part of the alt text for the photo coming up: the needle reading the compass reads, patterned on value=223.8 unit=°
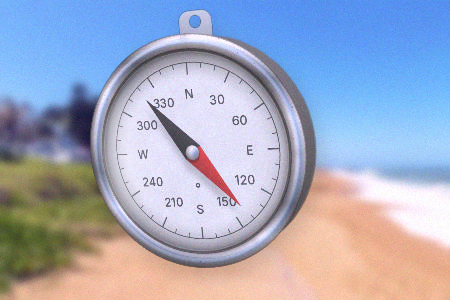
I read value=140 unit=°
